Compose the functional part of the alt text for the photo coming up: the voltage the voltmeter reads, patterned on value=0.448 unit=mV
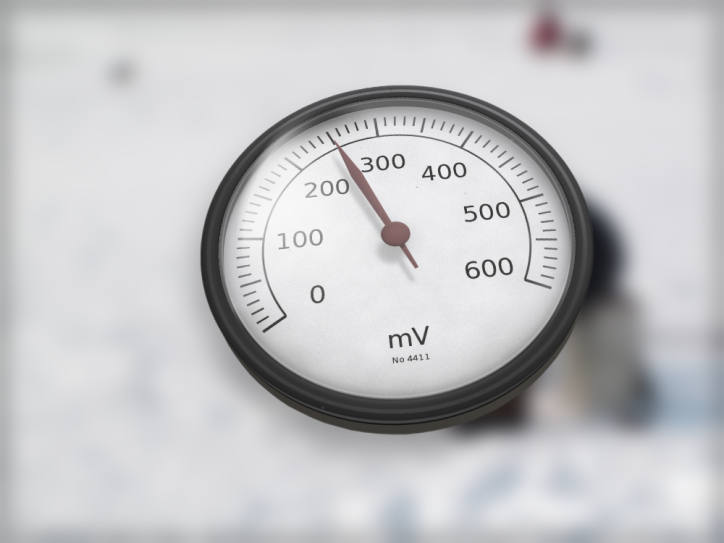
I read value=250 unit=mV
